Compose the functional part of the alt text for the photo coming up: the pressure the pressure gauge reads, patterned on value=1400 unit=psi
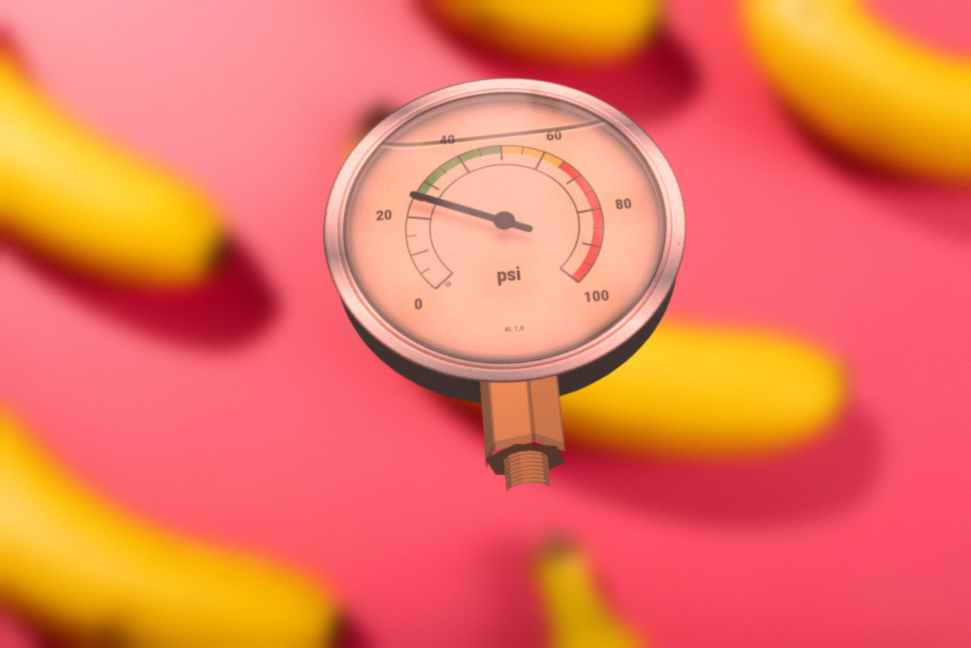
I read value=25 unit=psi
